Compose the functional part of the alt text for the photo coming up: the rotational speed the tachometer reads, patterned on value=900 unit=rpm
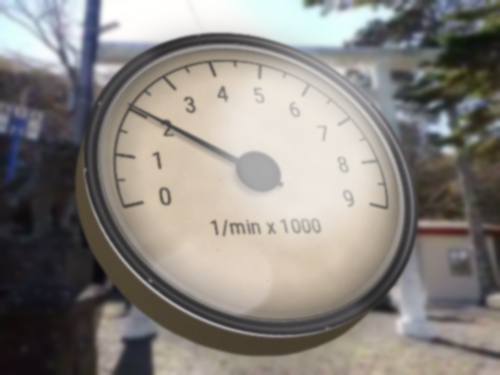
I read value=2000 unit=rpm
